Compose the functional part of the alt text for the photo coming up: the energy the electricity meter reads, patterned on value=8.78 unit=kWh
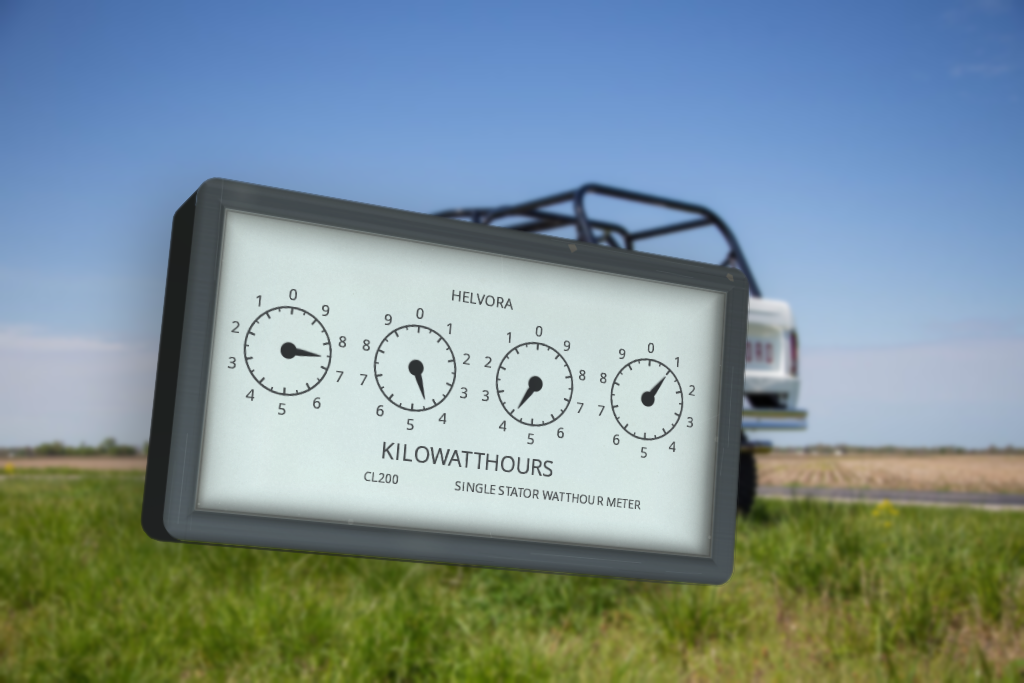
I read value=7441 unit=kWh
